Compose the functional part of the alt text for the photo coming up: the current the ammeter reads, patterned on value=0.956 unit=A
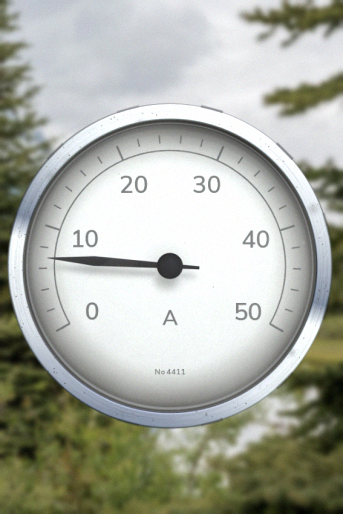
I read value=7 unit=A
